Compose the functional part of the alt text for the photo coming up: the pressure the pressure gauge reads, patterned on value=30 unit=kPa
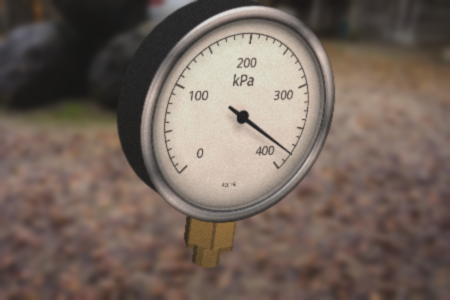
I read value=380 unit=kPa
